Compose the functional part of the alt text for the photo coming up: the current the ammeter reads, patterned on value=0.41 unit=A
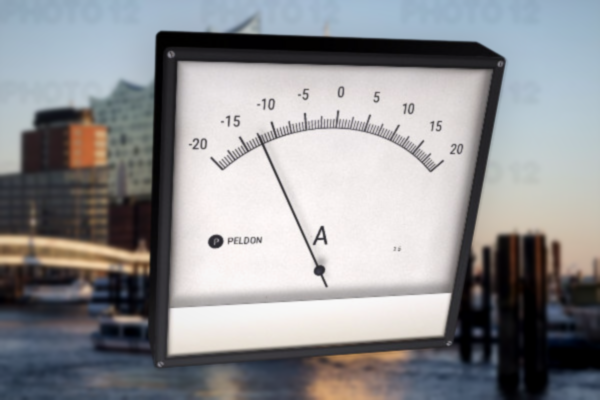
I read value=-12.5 unit=A
